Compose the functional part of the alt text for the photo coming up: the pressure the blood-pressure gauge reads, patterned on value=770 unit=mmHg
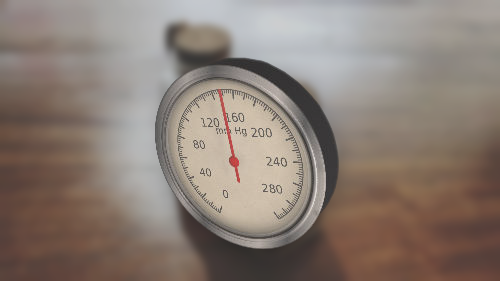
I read value=150 unit=mmHg
